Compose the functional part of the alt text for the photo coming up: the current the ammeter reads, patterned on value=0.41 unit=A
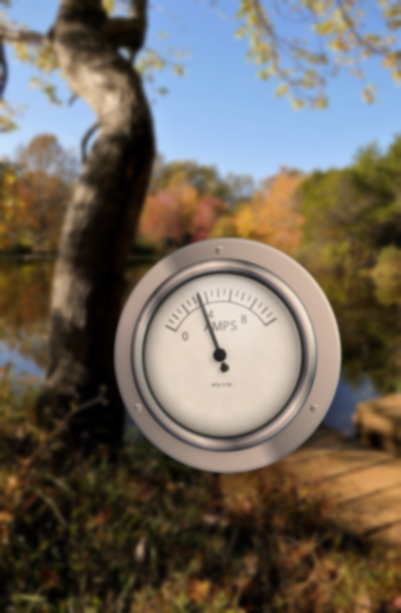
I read value=3.5 unit=A
